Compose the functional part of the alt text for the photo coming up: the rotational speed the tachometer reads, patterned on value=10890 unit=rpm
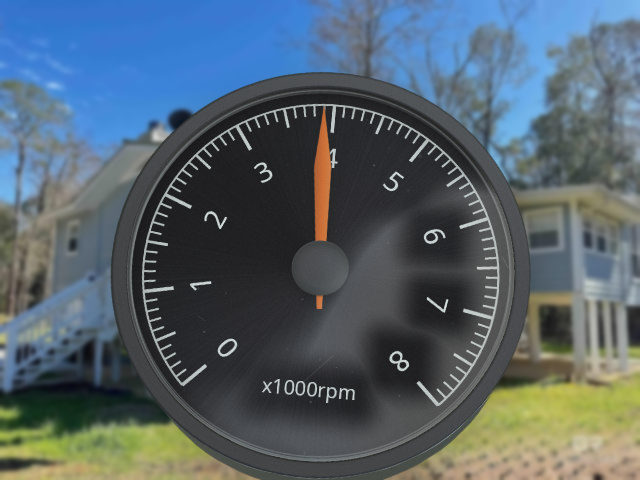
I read value=3900 unit=rpm
